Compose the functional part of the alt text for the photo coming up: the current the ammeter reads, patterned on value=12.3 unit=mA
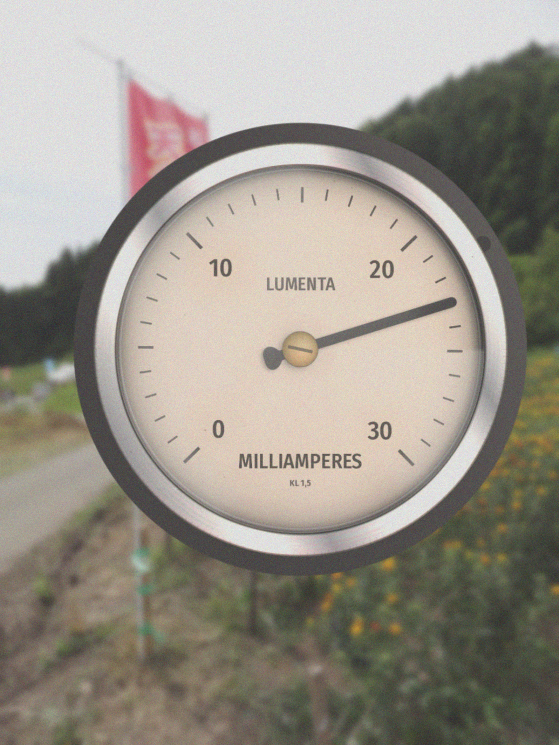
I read value=23 unit=mA
